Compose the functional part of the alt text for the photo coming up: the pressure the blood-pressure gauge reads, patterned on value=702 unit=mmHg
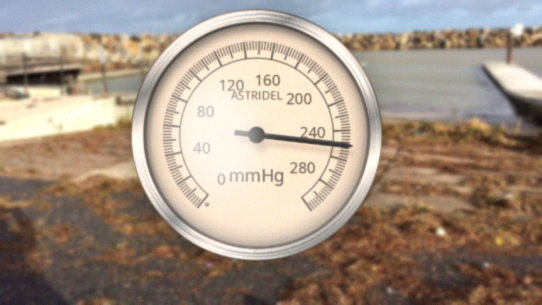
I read value=250 unit=mmHg
